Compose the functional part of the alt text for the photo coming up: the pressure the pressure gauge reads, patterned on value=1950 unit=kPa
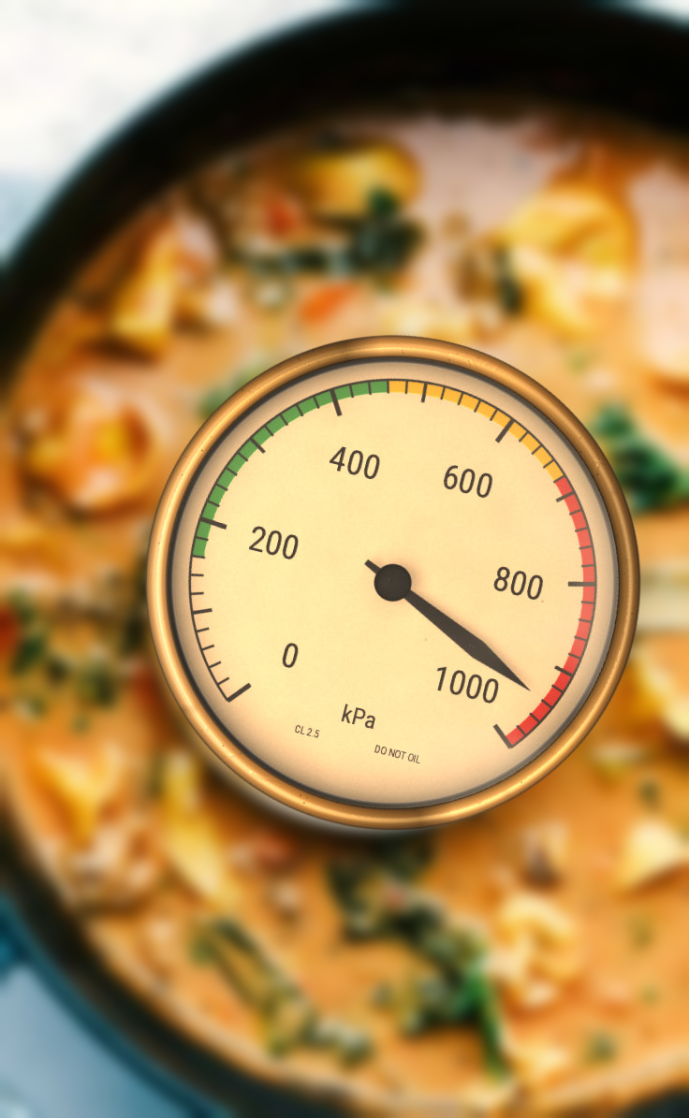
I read value=940 unit=kPa
